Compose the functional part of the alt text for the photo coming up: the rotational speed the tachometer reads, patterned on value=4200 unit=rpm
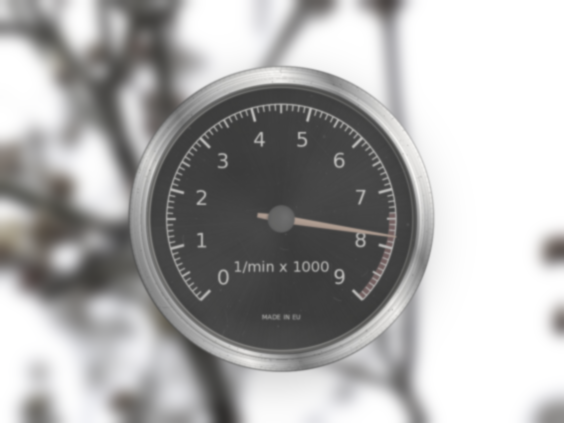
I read value=7800 unit=rpm
